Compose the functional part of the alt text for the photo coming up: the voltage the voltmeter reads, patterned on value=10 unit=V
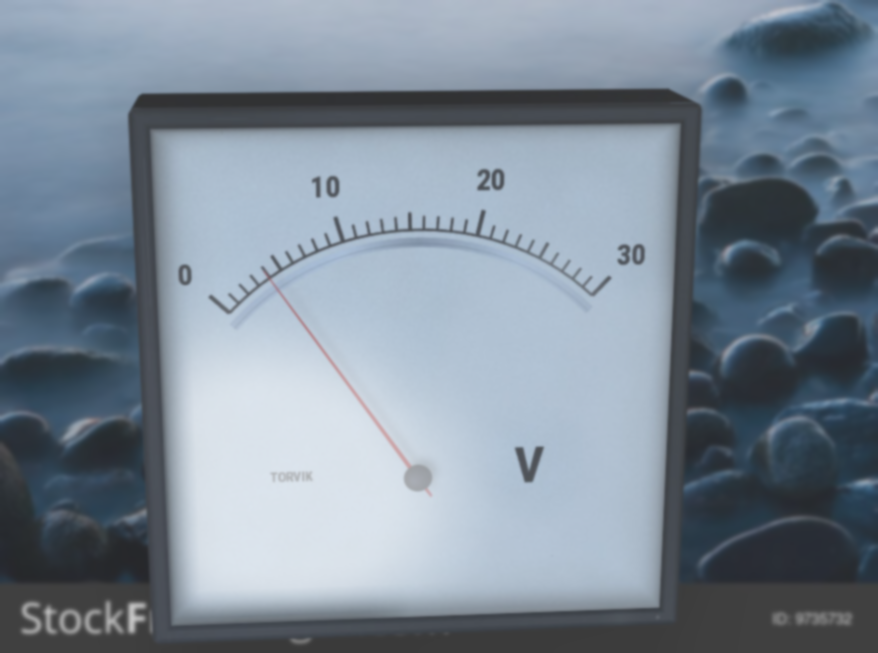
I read value=4 unit=V
